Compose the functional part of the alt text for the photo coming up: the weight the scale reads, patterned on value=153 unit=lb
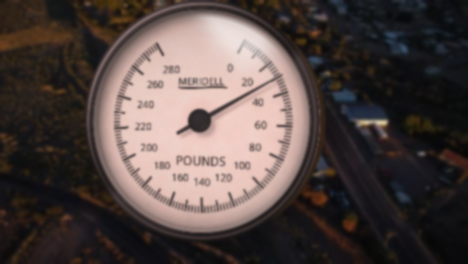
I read value=30 unit=lb
